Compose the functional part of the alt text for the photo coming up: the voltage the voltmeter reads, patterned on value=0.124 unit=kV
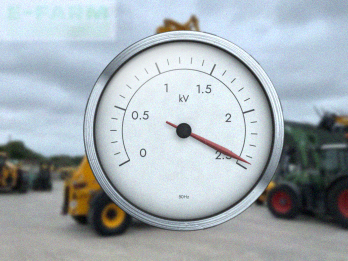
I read value=2.45 unit=kV
